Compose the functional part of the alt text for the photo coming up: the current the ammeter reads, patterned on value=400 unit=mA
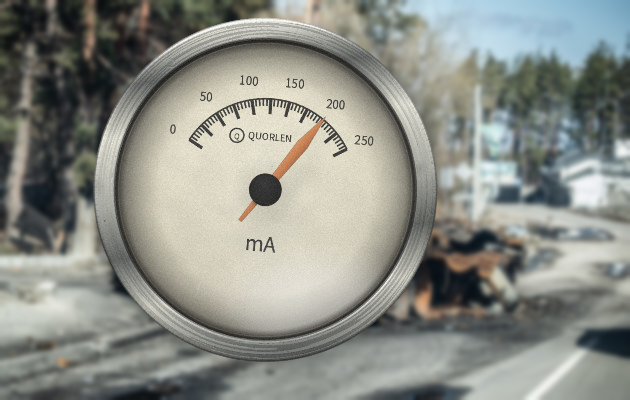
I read value=200 unit=mA
